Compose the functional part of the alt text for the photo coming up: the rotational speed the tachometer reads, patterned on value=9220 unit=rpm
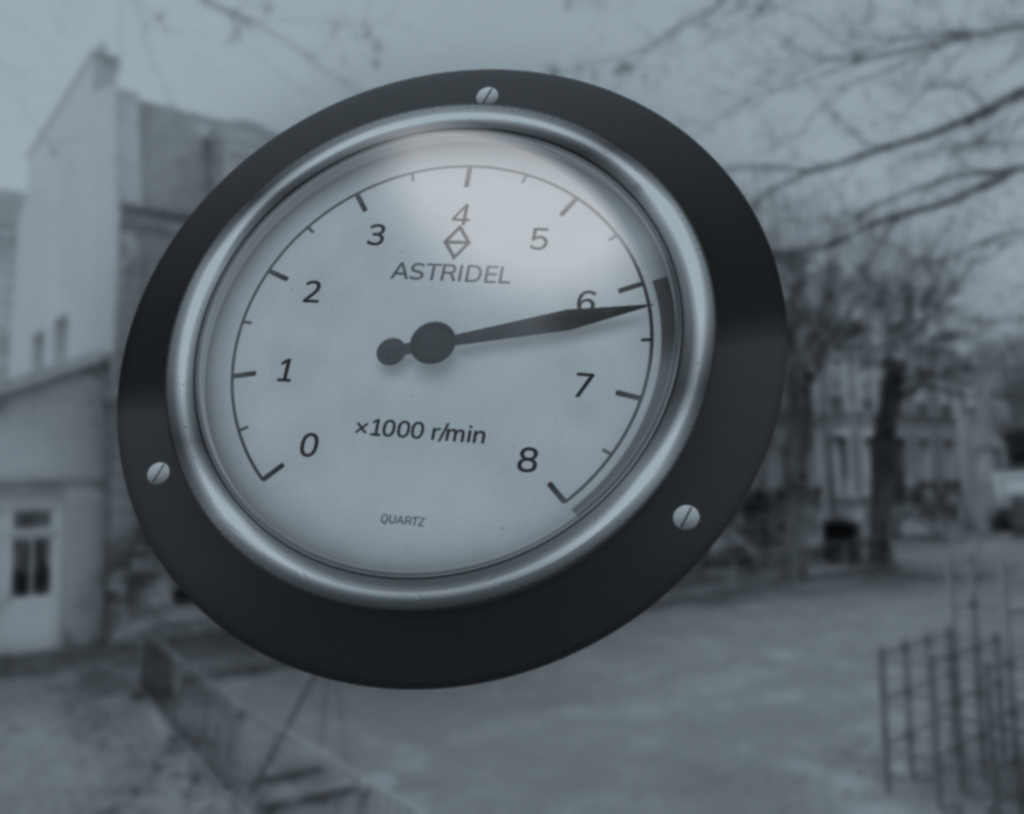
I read value=6250 unit=rpm
